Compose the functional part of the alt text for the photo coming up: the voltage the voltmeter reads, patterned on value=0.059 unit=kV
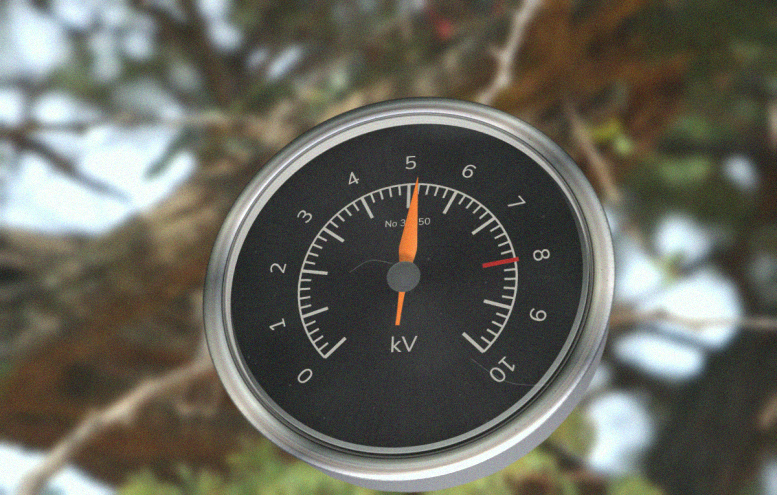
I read value=5.2 unit=kV
